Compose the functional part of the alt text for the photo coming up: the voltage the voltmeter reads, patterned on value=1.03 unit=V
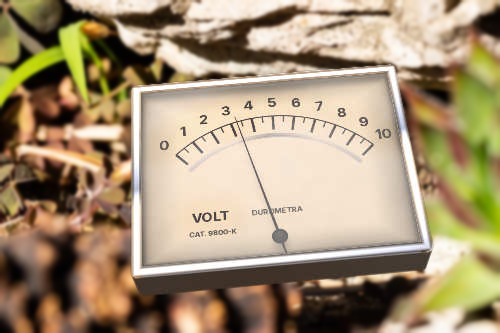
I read value=3.25 unit=V
